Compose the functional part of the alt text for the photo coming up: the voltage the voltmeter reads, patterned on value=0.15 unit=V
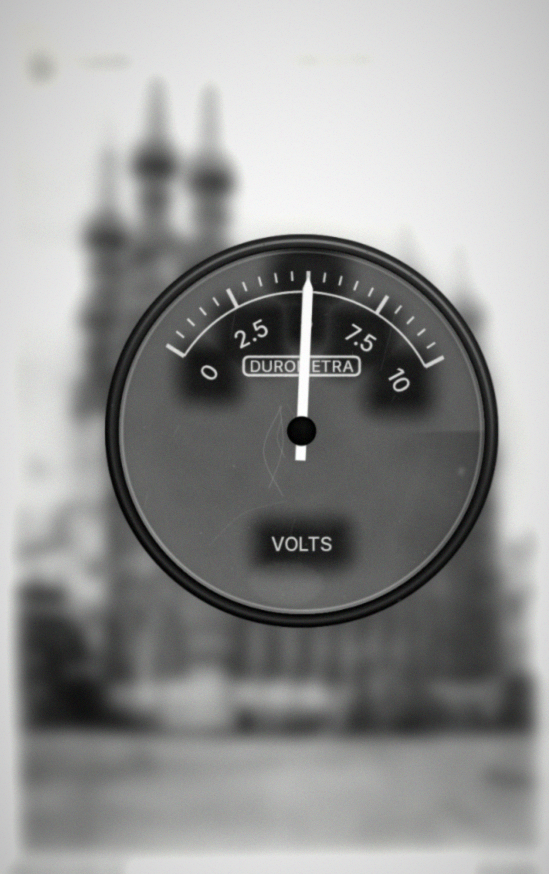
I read value=5 unit=V
